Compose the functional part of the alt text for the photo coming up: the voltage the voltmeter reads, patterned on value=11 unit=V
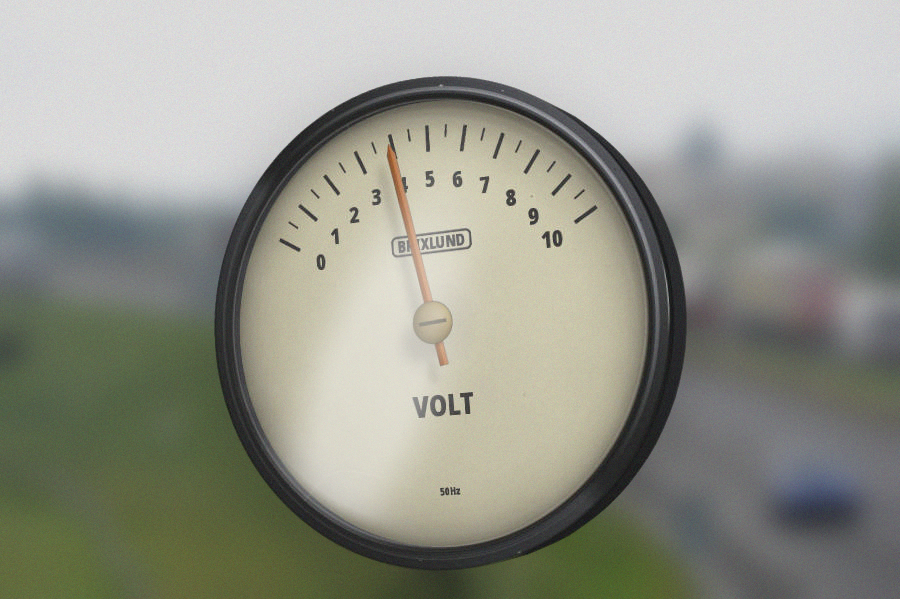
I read value=4 unit=V
